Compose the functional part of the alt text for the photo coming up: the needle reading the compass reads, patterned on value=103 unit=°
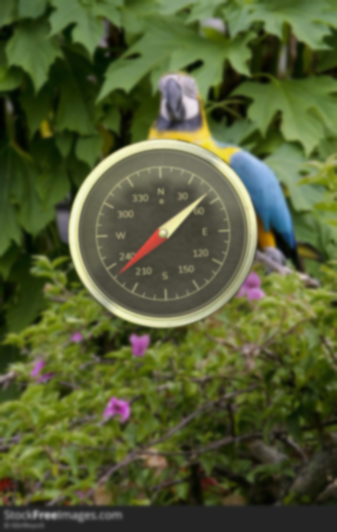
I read value=230 unit=°
